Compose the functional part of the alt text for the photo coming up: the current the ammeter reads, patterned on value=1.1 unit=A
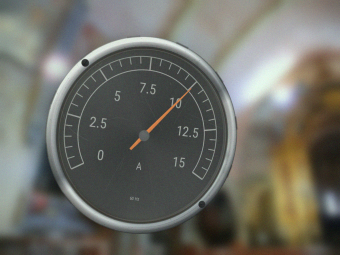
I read value=10 unit=A
